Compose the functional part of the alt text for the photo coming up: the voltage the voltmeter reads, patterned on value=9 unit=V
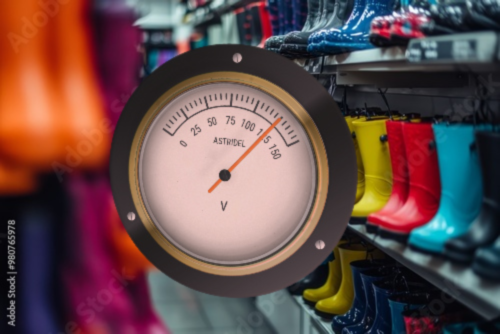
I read value=125 unit=V
